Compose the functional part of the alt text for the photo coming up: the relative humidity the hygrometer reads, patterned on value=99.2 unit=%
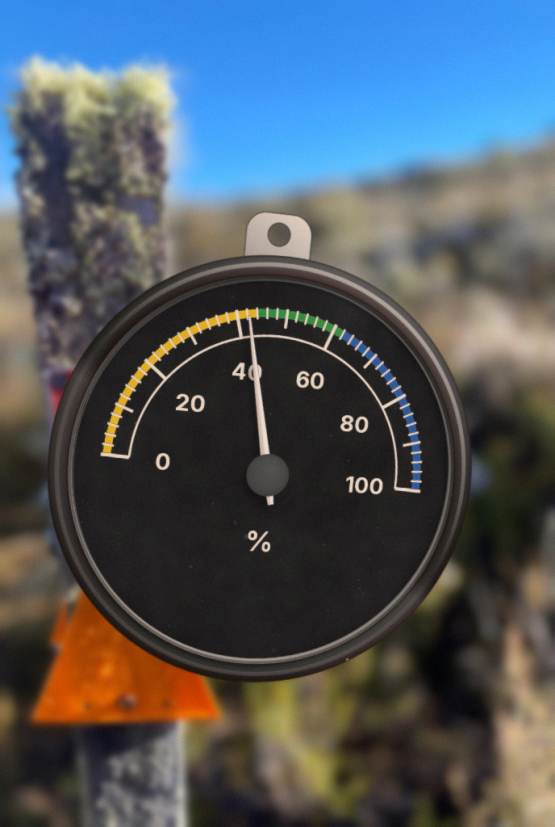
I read value=42 unit=%
